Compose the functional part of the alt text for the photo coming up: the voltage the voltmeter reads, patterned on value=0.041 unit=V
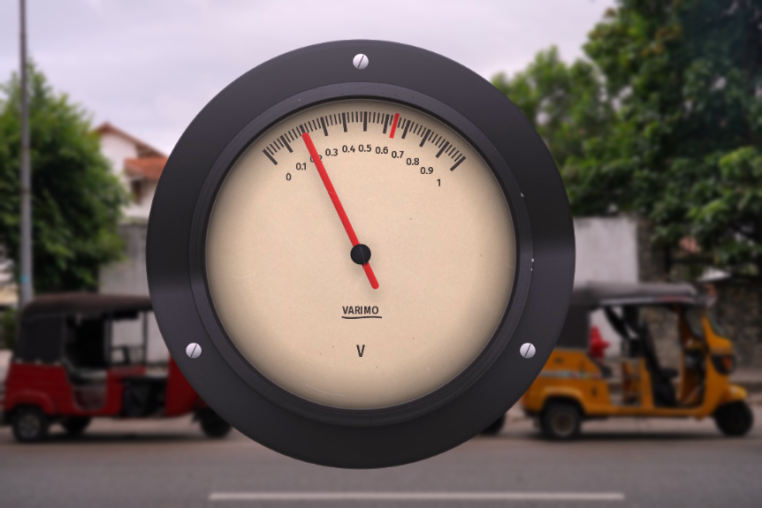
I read value=0.2 unit=V
